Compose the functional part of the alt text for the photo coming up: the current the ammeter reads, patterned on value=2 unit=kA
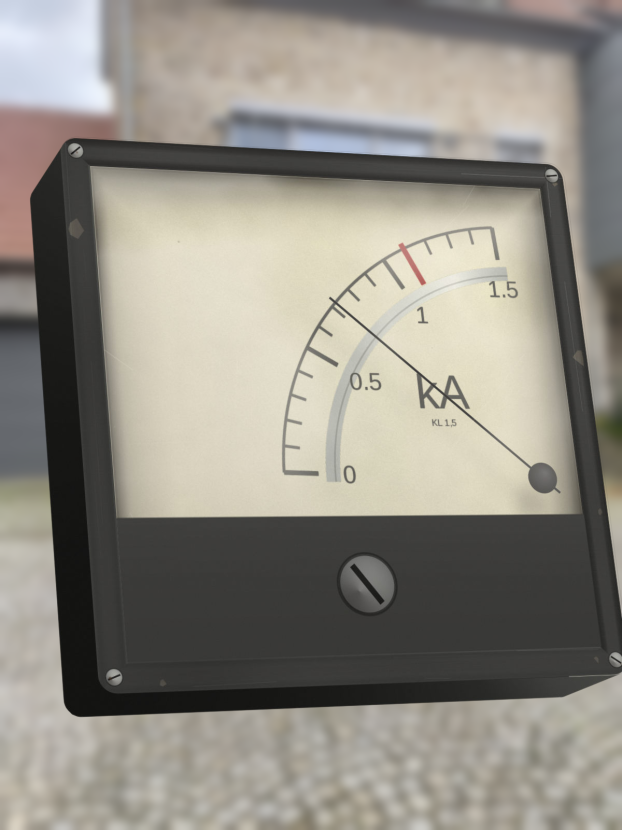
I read value=0.7 unit=kA
